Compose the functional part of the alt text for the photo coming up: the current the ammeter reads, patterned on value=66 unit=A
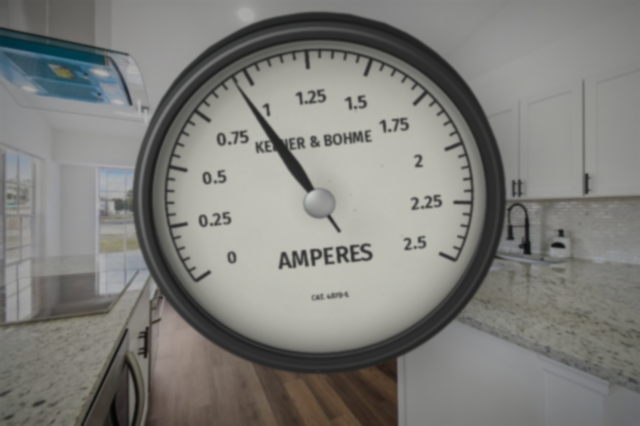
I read value=0.95 unit=A
